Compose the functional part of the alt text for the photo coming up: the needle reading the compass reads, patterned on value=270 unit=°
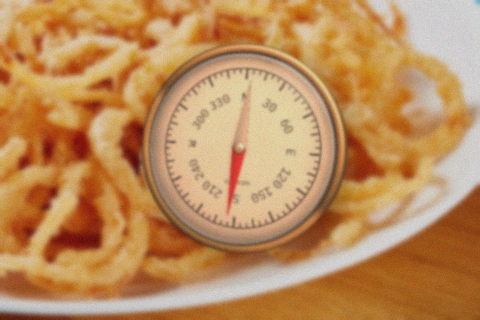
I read value=185 unit=°
